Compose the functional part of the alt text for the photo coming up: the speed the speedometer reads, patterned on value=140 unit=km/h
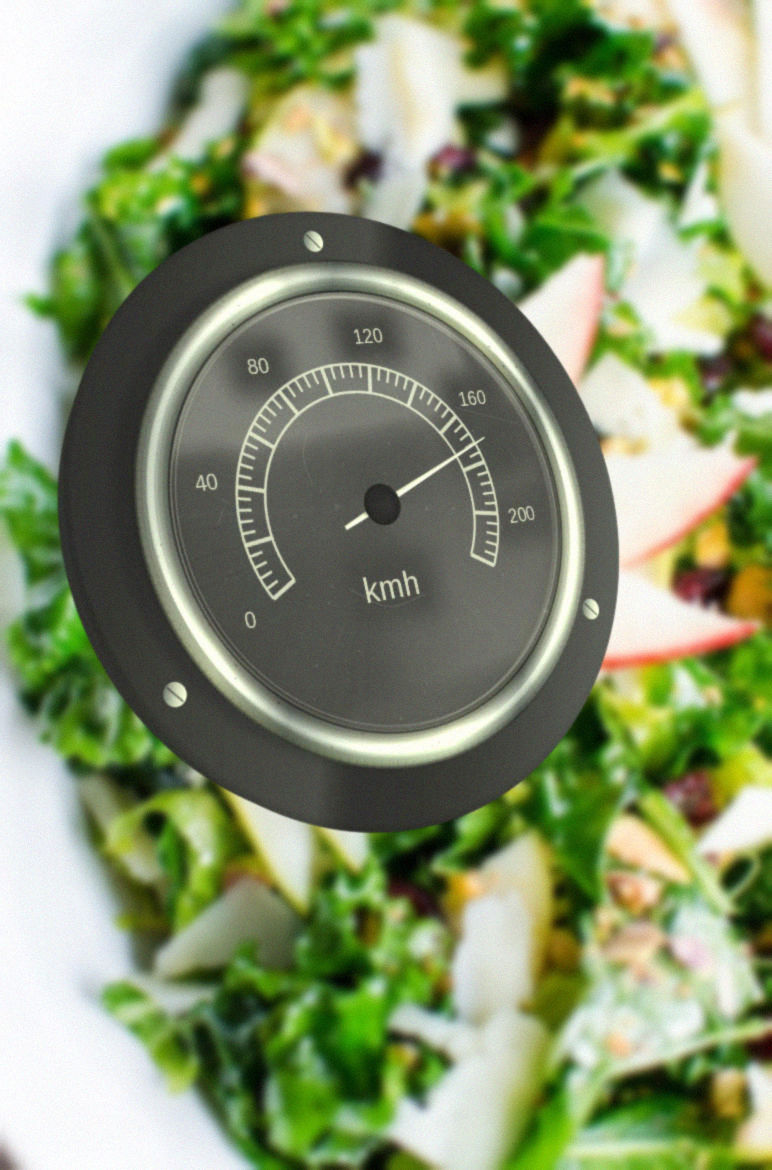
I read value=172 unit=km/h
